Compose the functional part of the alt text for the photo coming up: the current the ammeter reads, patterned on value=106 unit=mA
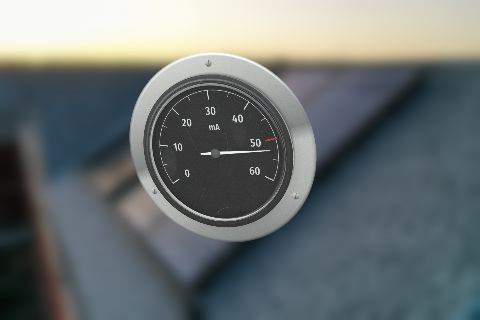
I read value=52.5 unit=mA
